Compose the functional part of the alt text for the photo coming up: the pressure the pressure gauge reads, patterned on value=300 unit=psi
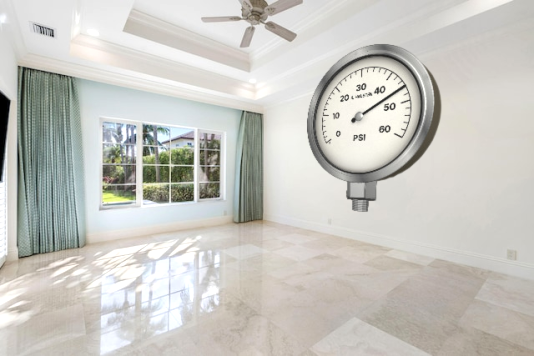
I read value=46 unit=psi
